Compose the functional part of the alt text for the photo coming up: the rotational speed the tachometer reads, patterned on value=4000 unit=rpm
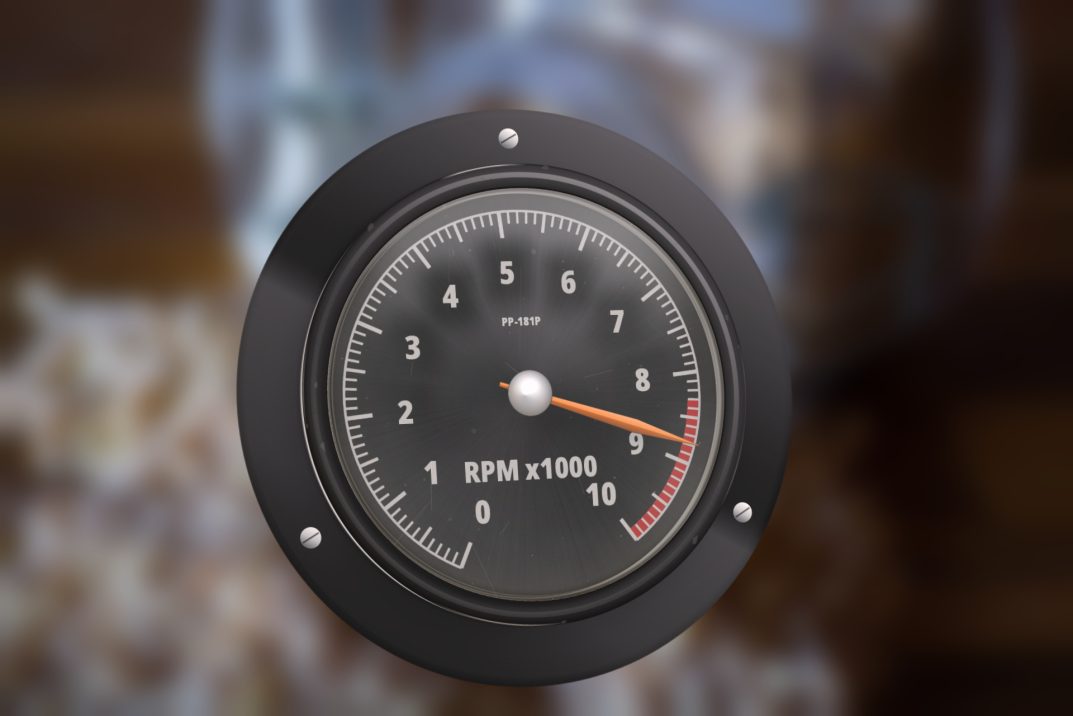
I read value=8800 unit=rpm
